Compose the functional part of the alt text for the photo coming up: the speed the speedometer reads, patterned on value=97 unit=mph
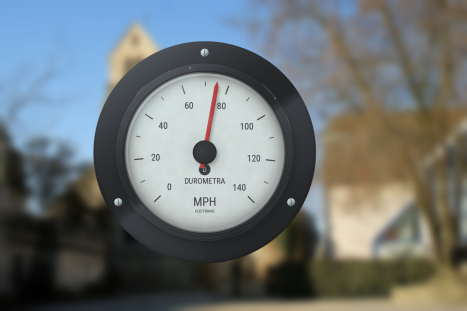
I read value=75 unit=mph
